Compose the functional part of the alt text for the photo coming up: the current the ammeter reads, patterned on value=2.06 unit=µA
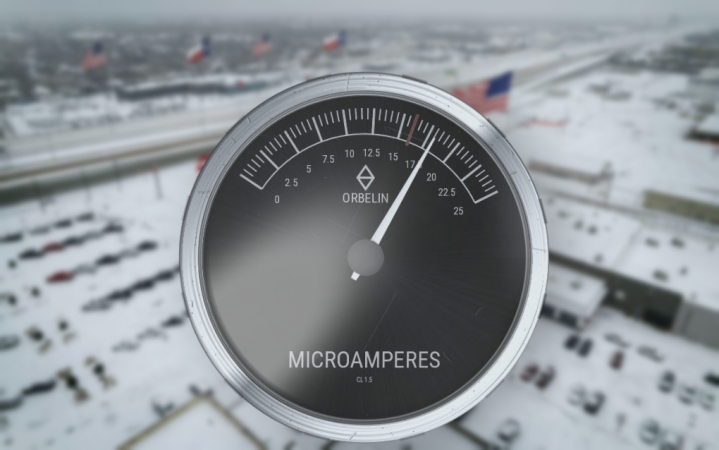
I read value=18 unit=µA
